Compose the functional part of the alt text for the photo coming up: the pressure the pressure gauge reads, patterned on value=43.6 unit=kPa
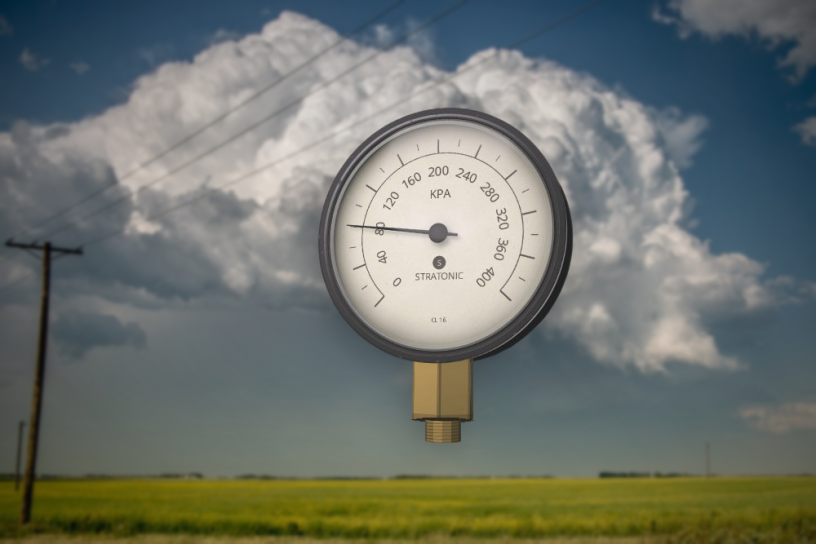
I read value=80 unit=kPa
